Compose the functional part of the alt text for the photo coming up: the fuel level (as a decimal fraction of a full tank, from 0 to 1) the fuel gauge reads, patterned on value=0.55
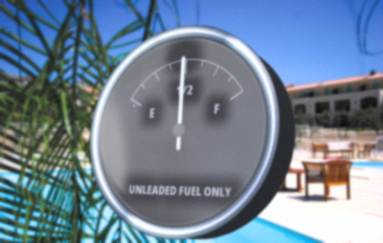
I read value=0.5
